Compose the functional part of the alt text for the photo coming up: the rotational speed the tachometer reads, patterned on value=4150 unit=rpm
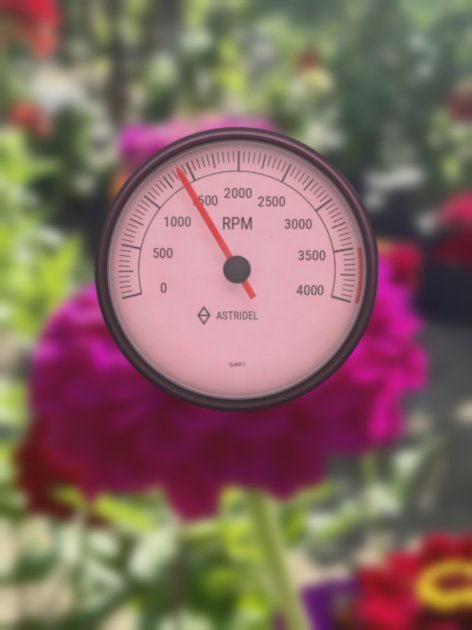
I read value=1400 unit=rpm
